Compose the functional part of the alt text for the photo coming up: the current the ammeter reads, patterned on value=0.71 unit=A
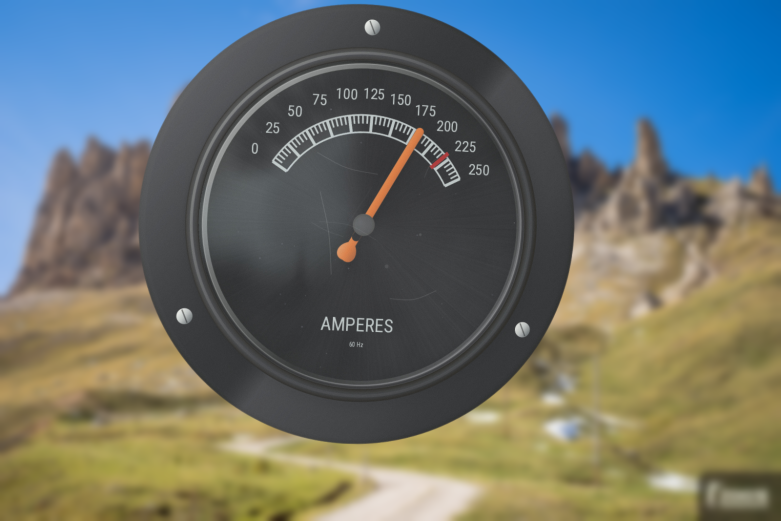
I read value=180 unit=A
